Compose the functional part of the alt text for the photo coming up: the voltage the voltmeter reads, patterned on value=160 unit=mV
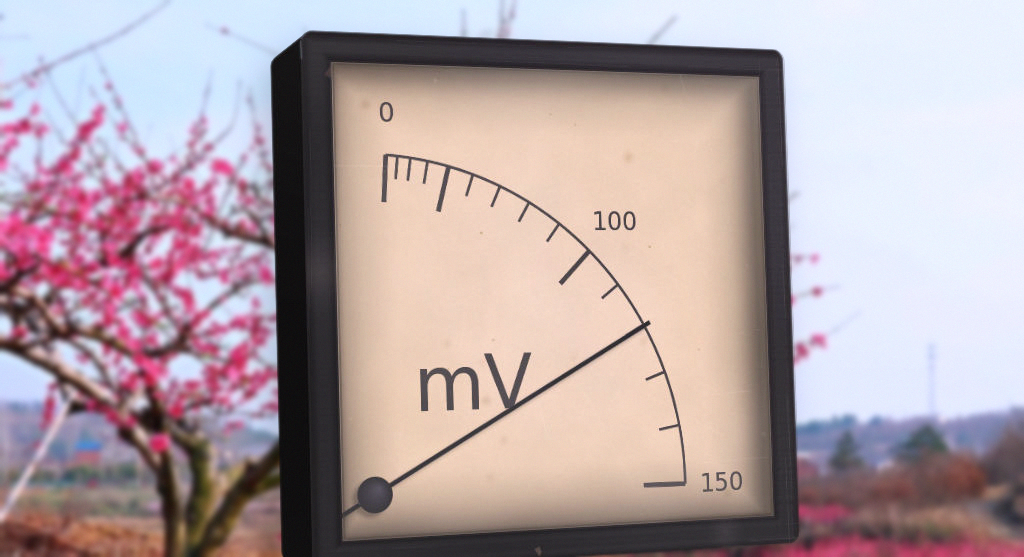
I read value=120 unit=mV
